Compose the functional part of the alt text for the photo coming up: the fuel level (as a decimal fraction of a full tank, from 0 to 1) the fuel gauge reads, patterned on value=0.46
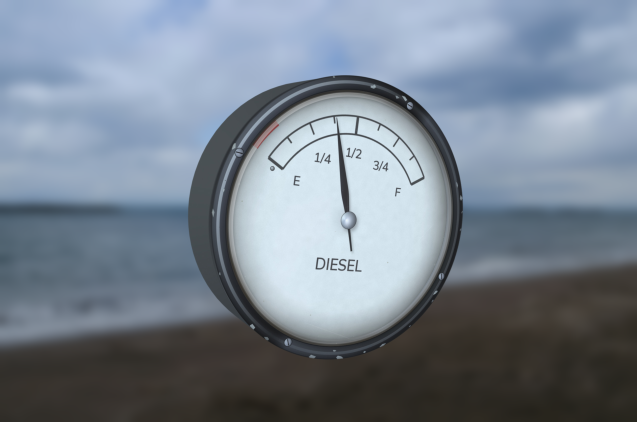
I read value=0.375
